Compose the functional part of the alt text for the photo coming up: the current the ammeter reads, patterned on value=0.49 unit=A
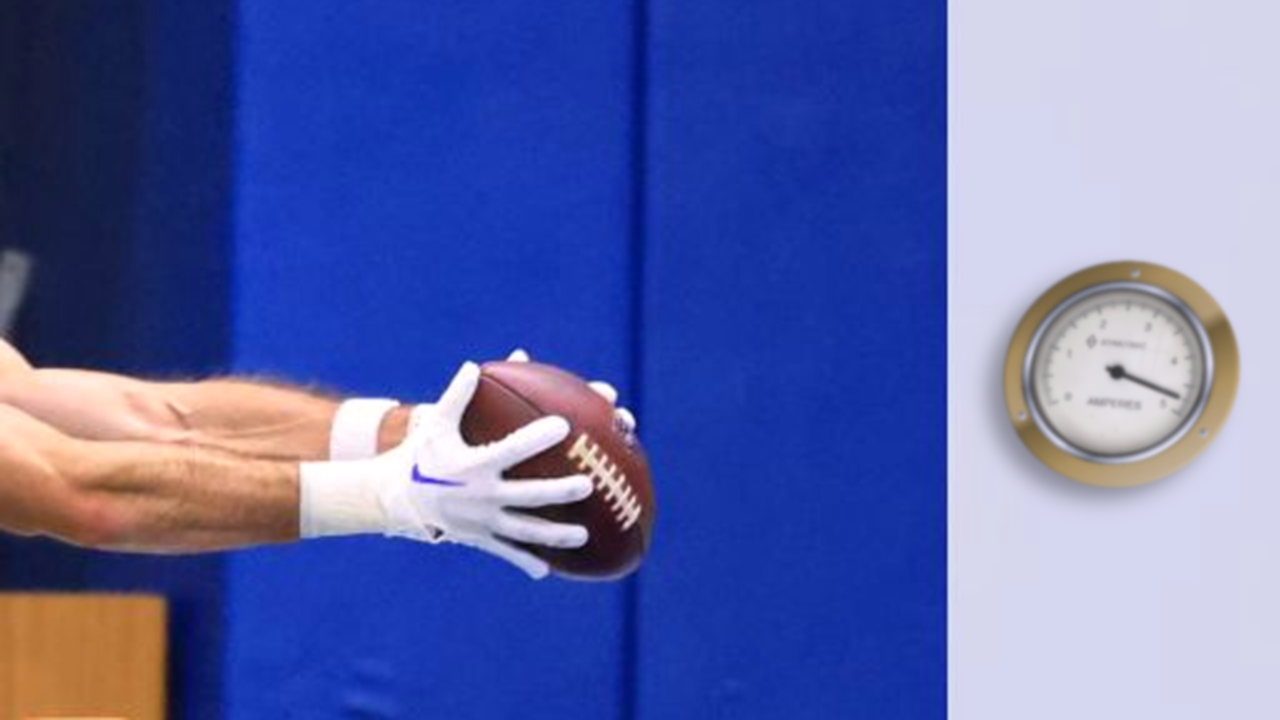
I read value=4.75 unit=A
